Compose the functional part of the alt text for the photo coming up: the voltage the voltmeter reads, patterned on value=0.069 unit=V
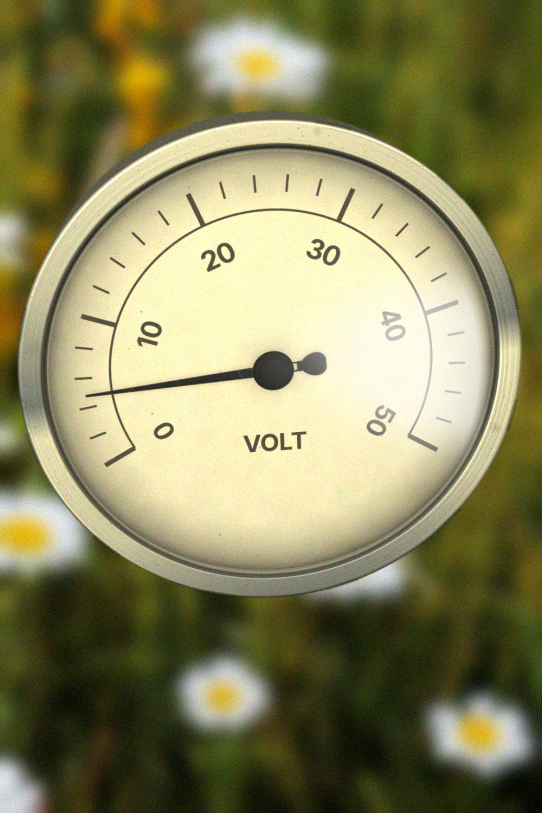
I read value=5 unit=V
